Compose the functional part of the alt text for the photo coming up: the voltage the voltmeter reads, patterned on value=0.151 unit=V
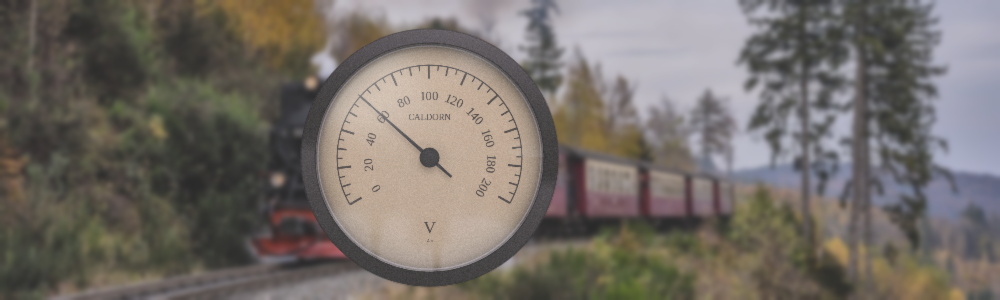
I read value=60 unit=V
